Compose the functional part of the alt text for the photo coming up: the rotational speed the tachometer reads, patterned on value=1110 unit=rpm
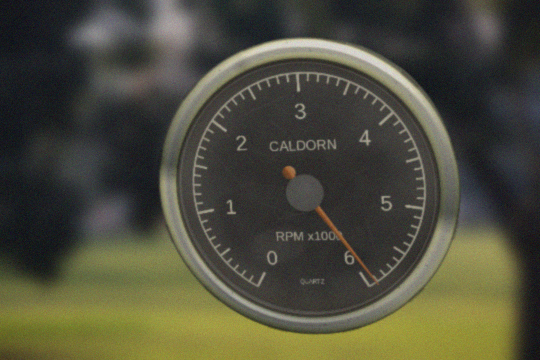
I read value=5900 unit=rpm
